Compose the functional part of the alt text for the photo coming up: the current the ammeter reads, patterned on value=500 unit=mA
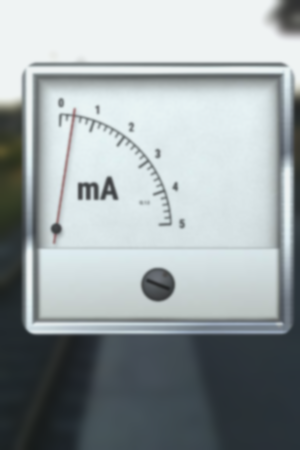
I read value=0.4 unit=mA
